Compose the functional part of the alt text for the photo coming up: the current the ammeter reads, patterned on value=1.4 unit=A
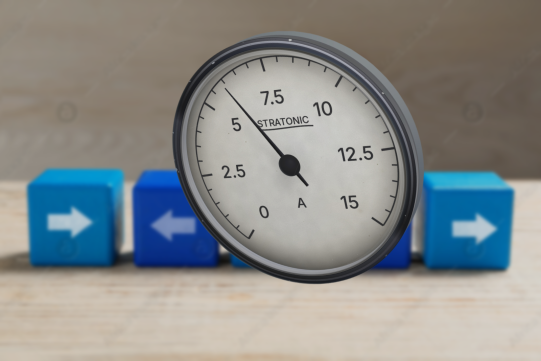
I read value=6 unit=A
